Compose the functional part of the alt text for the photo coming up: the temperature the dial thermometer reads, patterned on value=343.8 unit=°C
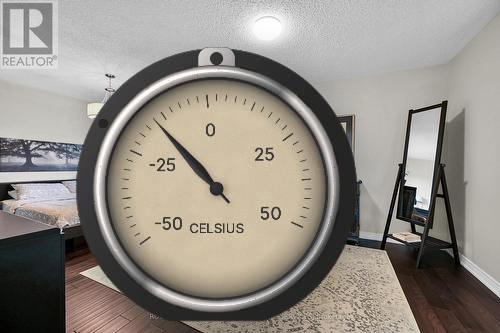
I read value=-15 unit=°C
